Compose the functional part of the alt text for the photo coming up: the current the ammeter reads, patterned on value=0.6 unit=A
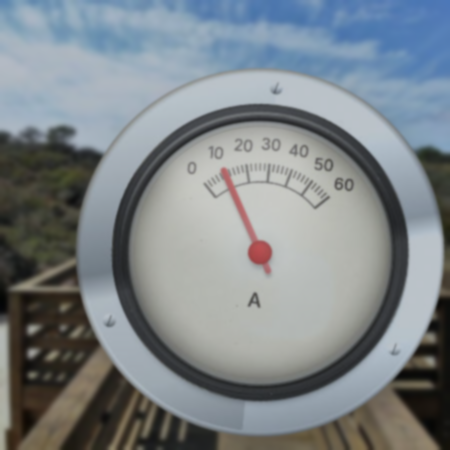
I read value=10 unit=A
